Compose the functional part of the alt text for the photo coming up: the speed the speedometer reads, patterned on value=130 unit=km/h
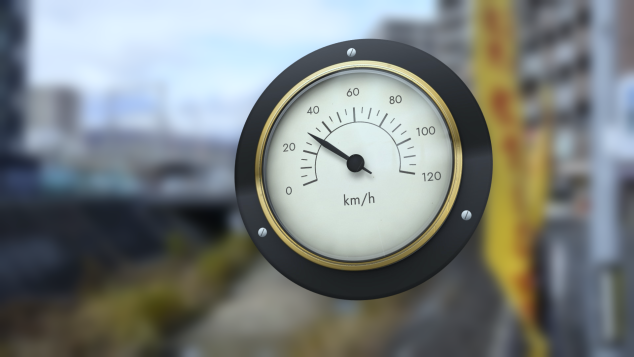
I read value=30 unit=km/h
